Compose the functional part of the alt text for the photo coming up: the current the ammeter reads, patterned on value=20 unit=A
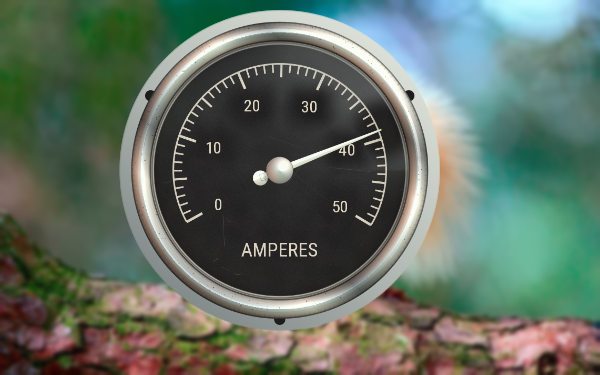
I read value=39 unit=A
